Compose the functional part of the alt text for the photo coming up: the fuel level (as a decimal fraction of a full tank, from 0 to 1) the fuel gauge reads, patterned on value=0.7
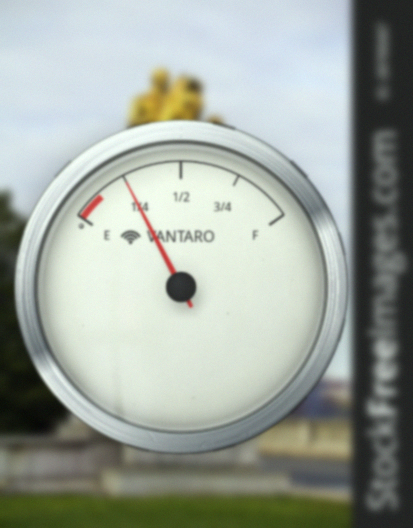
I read value=0.25
